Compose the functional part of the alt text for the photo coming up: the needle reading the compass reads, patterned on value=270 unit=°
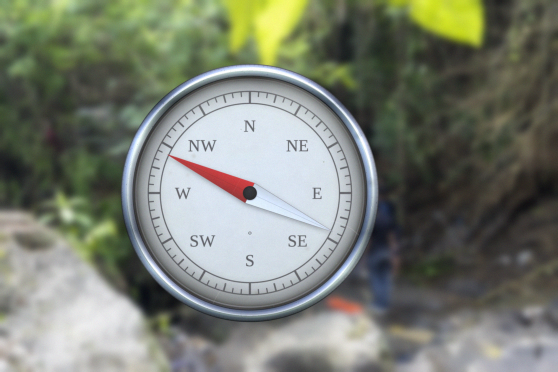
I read value=295 unit=°
